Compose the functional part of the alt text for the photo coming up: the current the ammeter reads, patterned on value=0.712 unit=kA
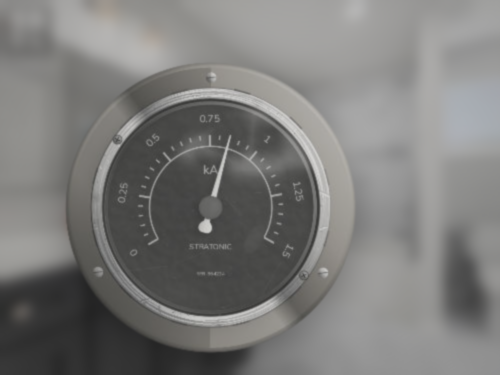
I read value=0.85 unit=kA
